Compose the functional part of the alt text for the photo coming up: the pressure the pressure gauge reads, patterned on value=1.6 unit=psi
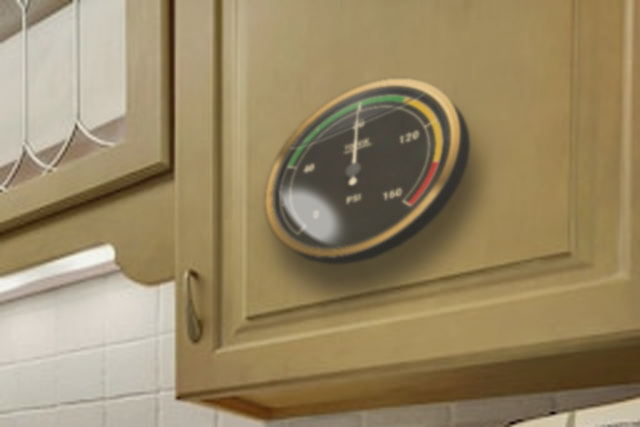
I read value=80 unit=psi
